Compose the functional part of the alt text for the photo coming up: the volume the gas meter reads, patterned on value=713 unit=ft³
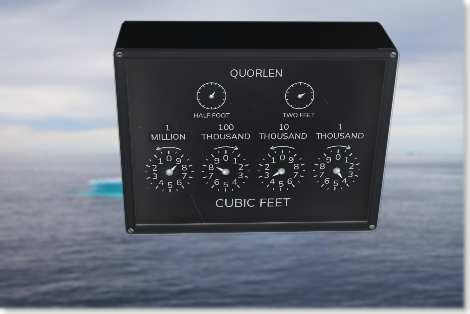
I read value=883400 unit=ft³
